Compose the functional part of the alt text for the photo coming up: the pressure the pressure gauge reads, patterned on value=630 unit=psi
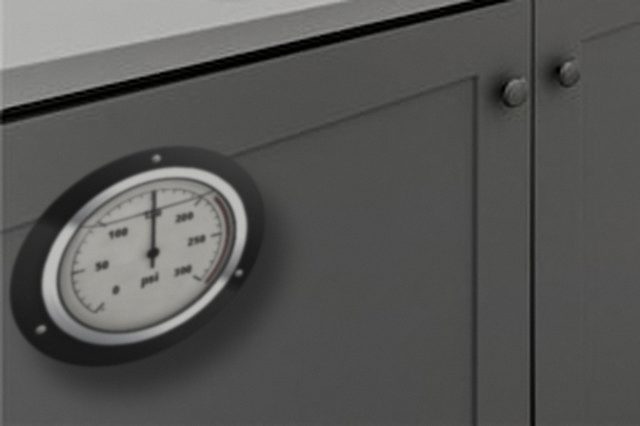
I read value=150 unit=psi
